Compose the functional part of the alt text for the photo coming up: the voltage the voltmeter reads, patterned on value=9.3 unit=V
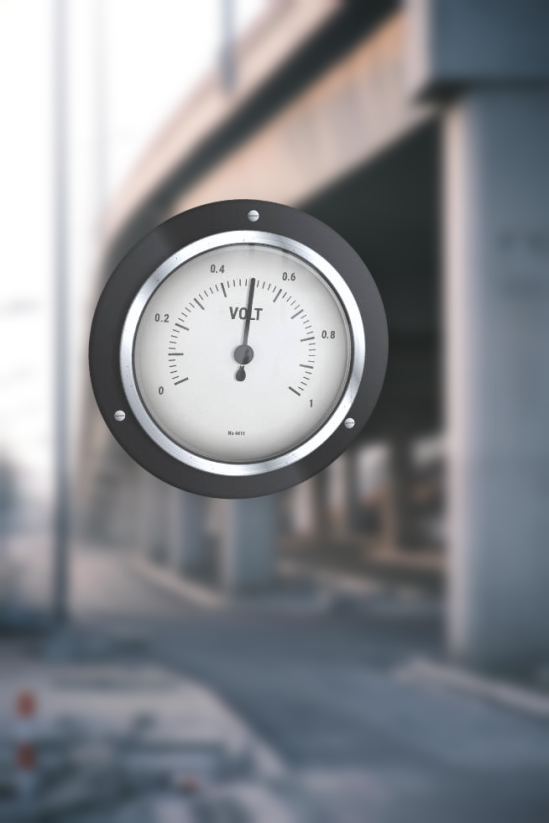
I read value=0.5 unit=V
